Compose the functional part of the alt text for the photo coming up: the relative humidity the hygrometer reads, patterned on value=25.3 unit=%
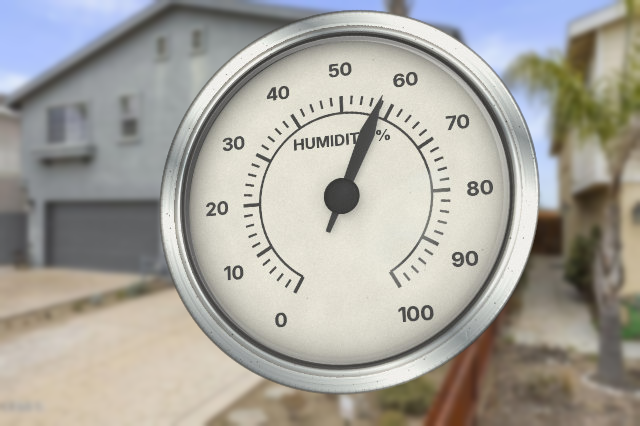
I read value=58 unit=%
